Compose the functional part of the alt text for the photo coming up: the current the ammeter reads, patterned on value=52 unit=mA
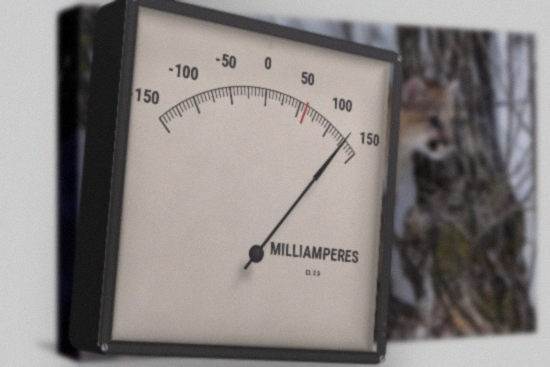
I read value=125 unit=mA
